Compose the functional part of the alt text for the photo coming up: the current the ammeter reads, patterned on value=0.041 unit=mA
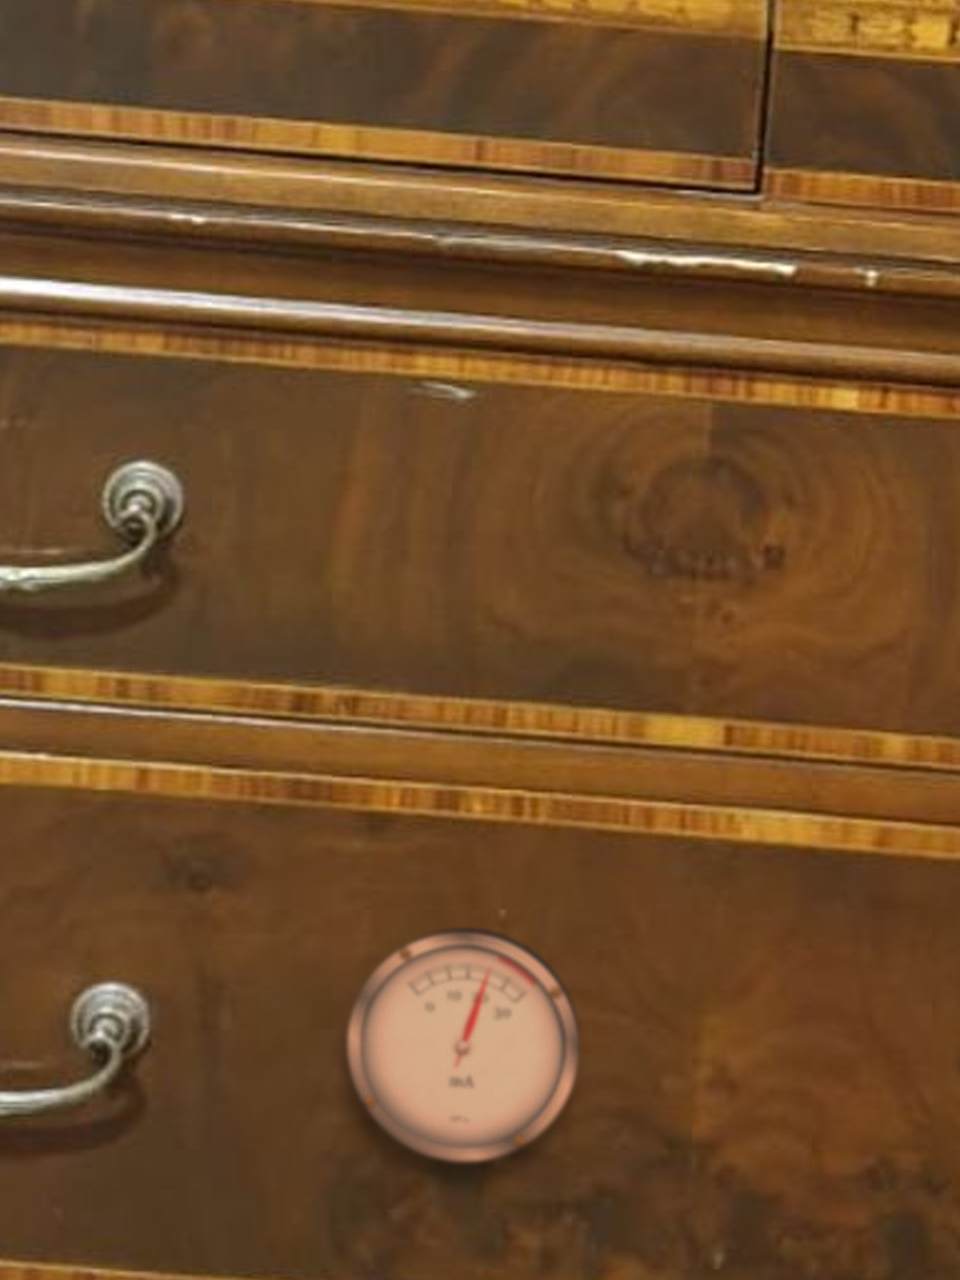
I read value=20 unit=mA
